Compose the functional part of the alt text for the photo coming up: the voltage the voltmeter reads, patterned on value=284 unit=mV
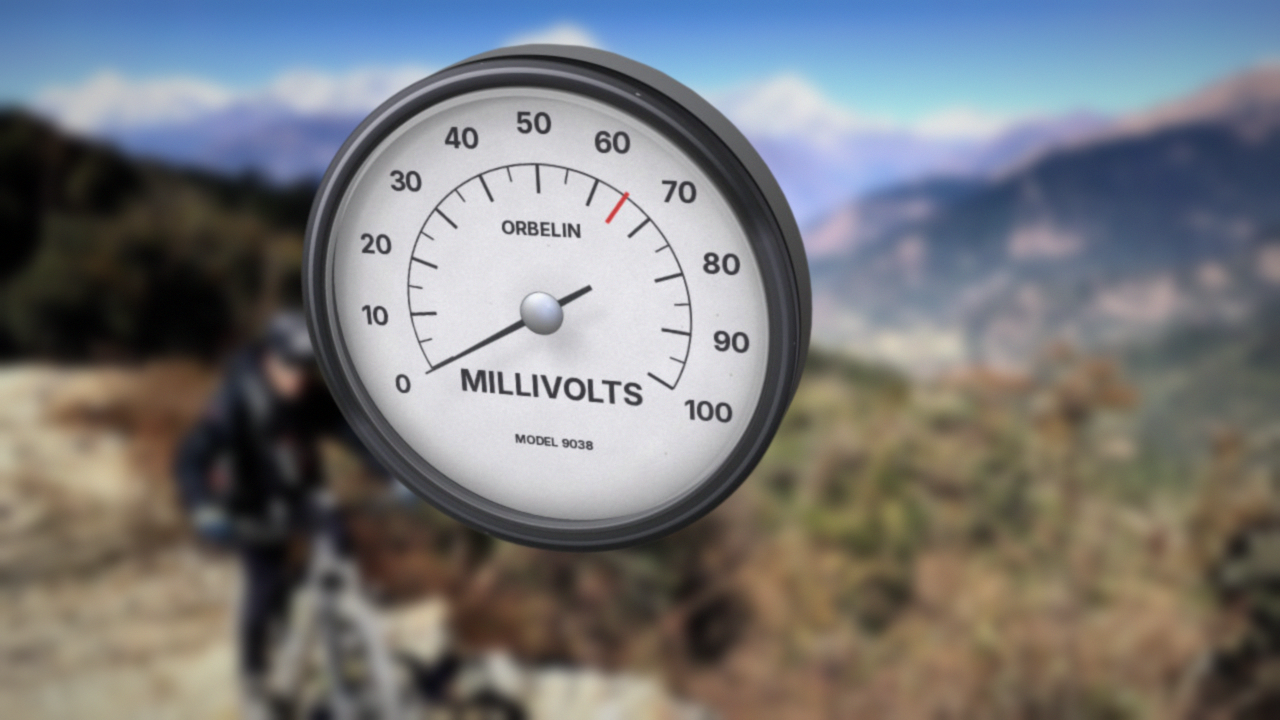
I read value=0 unit=mV
